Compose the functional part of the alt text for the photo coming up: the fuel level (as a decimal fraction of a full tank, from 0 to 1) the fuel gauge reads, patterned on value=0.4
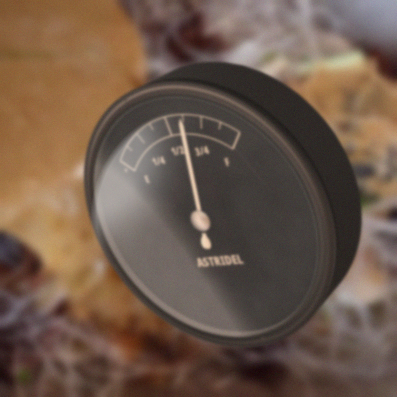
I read value=0.625
